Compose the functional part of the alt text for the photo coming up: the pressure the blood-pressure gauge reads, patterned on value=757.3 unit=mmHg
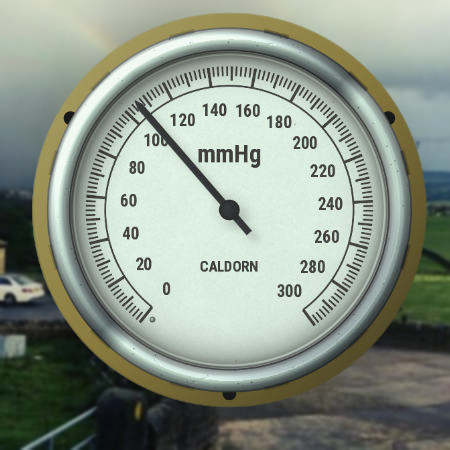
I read value=106 unit=mmHg
